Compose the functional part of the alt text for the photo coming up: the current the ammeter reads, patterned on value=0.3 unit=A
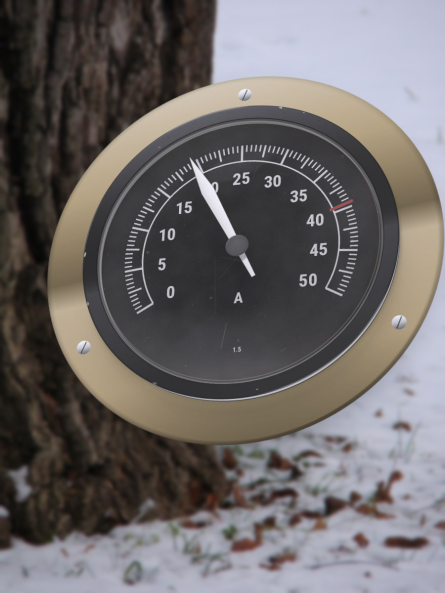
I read value=19.5 unit=A
